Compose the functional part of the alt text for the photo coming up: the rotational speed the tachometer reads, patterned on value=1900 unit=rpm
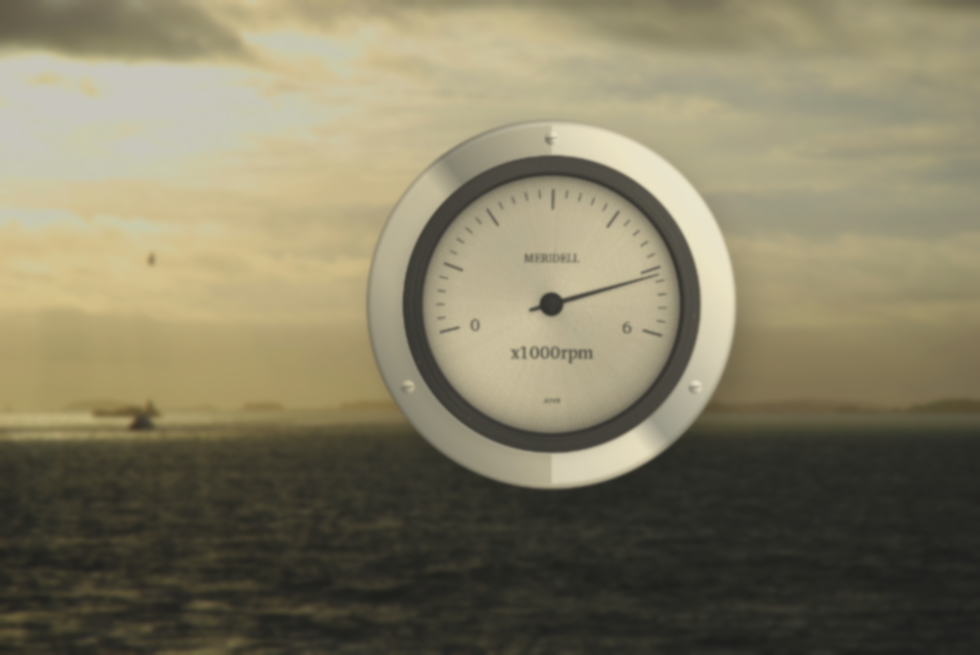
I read value=5100 unit=rpm
